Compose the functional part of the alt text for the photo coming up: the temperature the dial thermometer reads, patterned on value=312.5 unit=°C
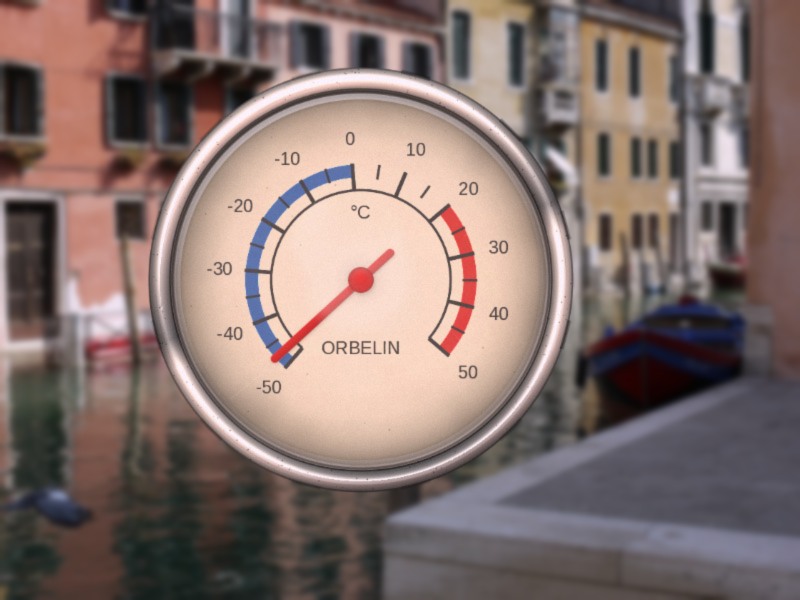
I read value=-47.5 unit=°C
